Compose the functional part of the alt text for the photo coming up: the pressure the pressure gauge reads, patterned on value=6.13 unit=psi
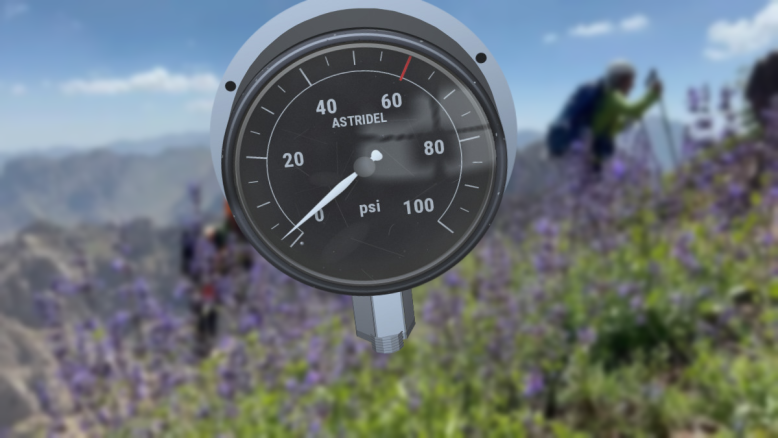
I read value=2.5 unit=psi
